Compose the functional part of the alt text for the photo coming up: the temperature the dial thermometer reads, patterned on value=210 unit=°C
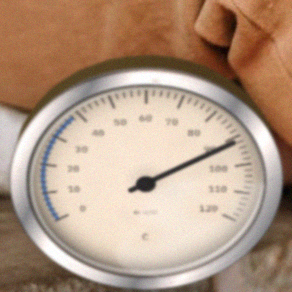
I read value=90 unit=°C
